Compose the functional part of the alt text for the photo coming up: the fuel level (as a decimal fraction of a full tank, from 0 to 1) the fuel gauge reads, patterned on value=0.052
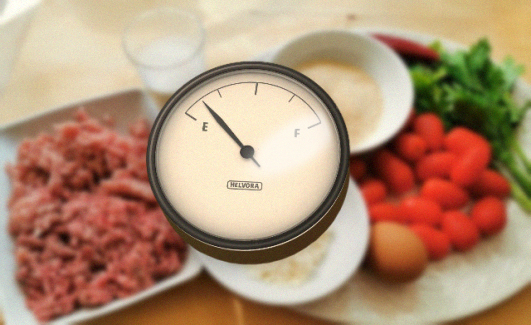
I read value=0.125
